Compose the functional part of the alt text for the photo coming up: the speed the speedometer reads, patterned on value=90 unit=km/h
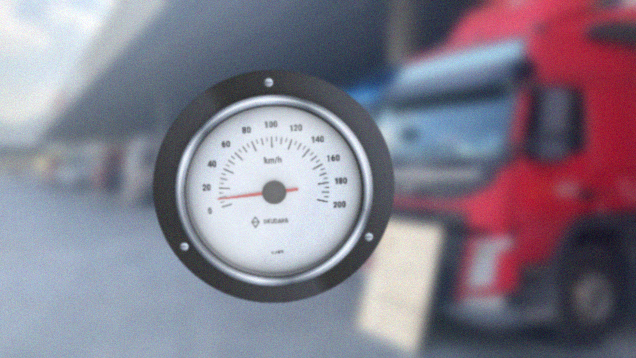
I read value=10 unit=km/h
